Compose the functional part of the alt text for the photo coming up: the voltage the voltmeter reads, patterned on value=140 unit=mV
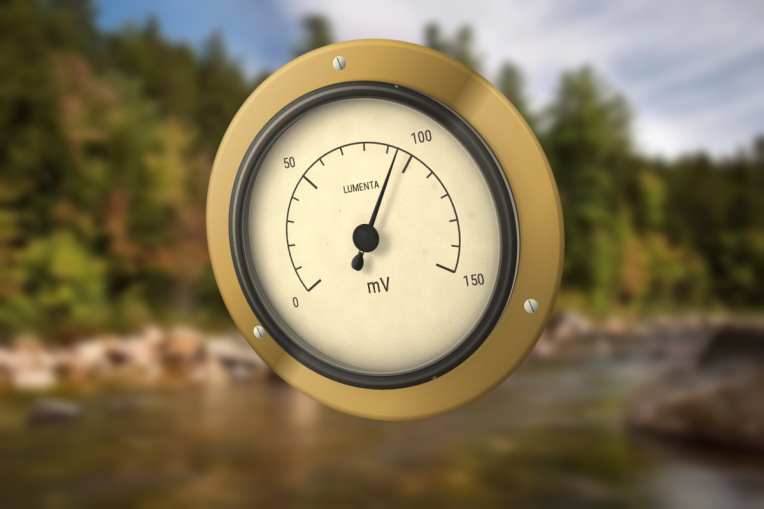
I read value=95 unit=mV
